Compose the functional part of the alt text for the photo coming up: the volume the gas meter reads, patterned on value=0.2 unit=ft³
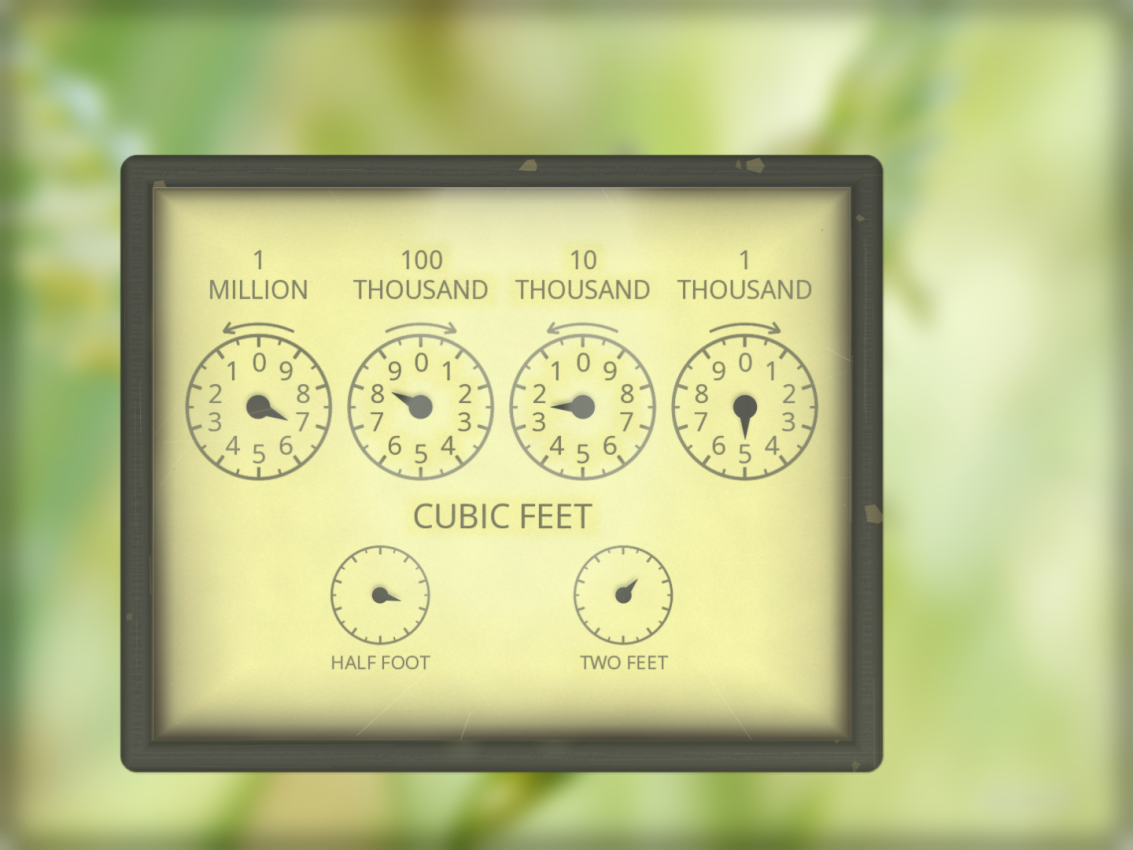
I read value=682500 unit=ft³
